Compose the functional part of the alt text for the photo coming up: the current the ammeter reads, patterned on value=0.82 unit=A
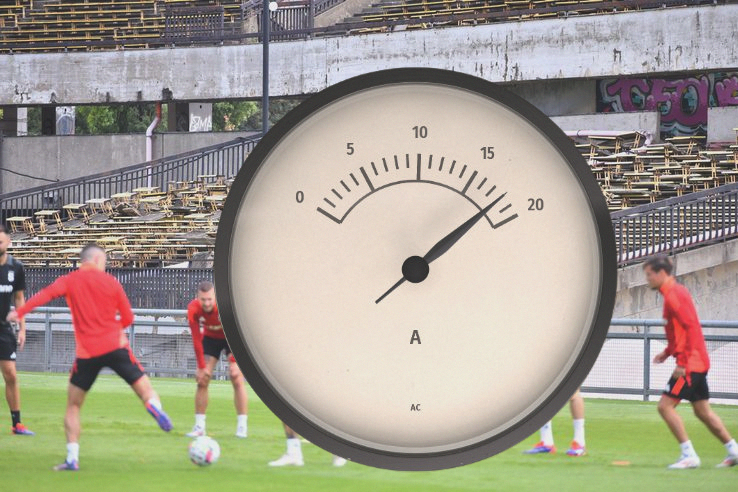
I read value=18 unit=A
